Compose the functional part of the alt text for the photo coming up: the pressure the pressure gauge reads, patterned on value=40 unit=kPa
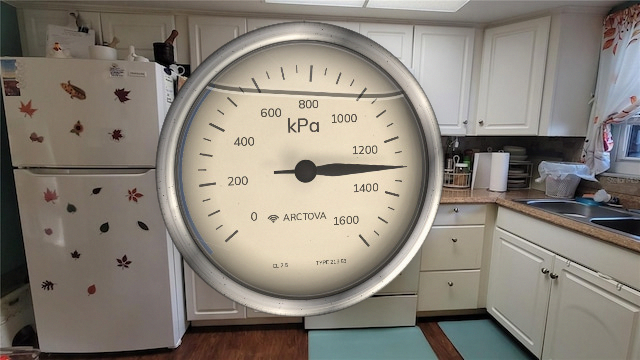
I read value=1300 unit=kPa
